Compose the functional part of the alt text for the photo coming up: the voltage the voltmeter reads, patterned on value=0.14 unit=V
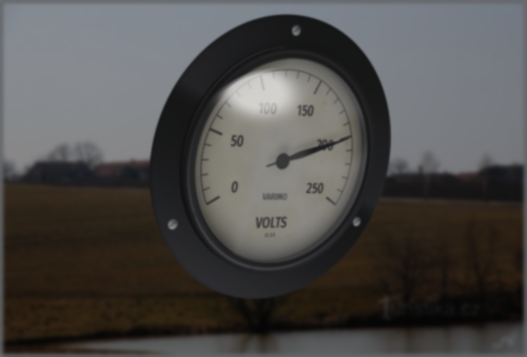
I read value=200 unit=V
